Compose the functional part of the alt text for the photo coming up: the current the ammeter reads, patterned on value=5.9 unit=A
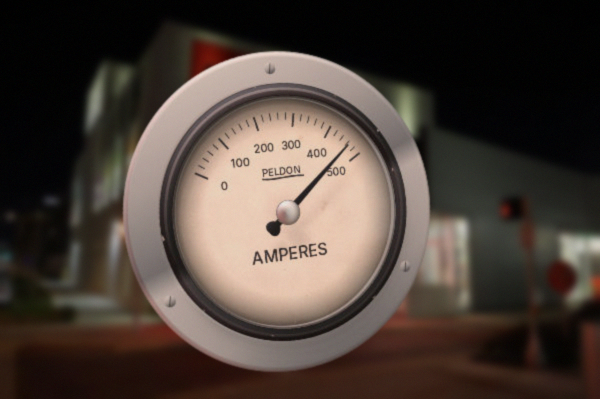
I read value=460 unit=A
